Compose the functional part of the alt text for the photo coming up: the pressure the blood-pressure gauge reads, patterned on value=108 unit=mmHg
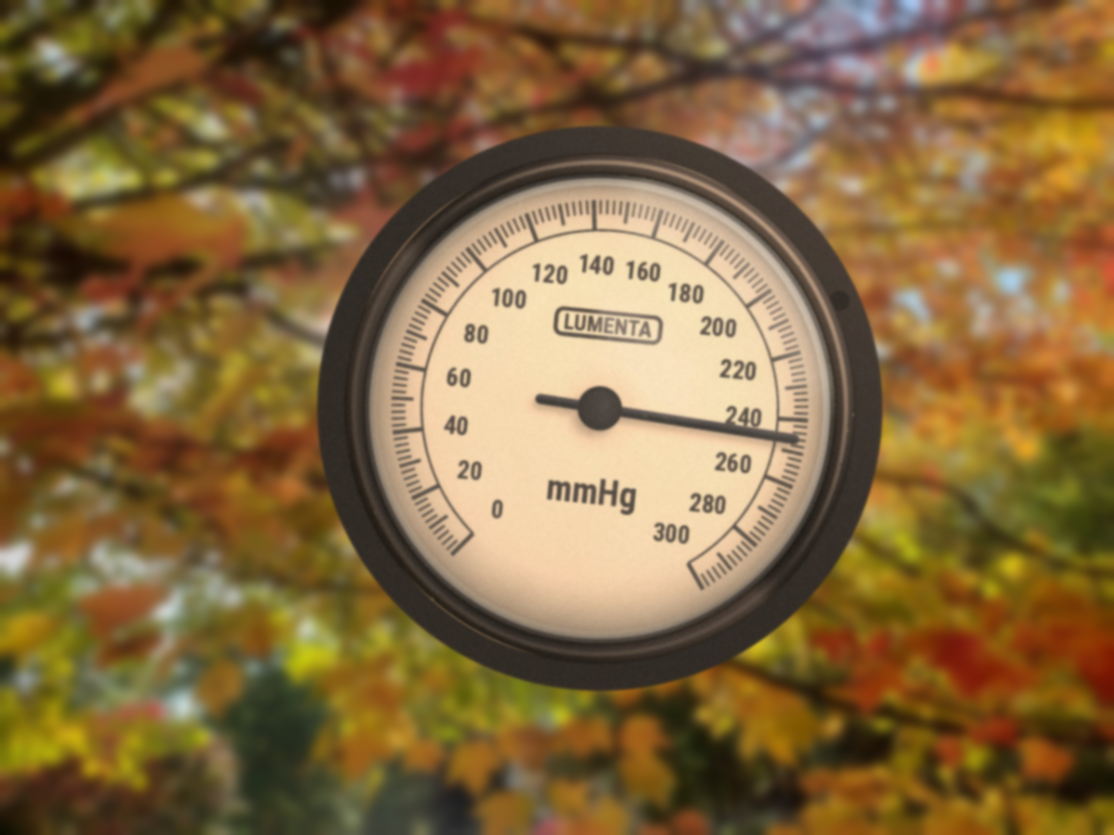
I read value=246 unit=mmHg
